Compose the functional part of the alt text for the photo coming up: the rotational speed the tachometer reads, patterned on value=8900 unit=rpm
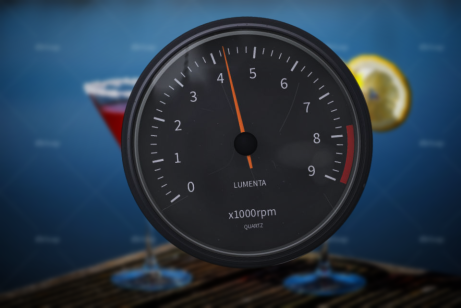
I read value=4300 unit=rpm
